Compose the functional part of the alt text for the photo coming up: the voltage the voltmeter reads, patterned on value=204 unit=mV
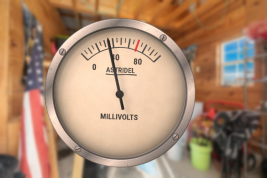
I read value=35 unit=mV
